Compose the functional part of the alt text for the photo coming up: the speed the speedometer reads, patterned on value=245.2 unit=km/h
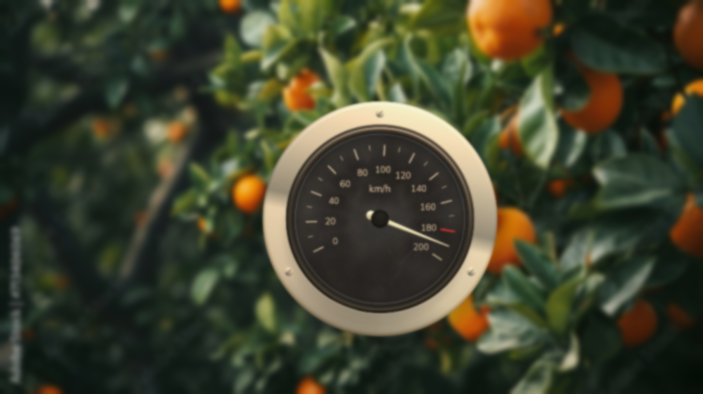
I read value=190 unit=km/h
